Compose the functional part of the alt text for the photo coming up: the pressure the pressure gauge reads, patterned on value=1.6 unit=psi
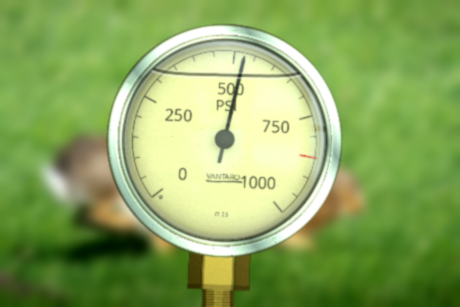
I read value=525 unit=psi
